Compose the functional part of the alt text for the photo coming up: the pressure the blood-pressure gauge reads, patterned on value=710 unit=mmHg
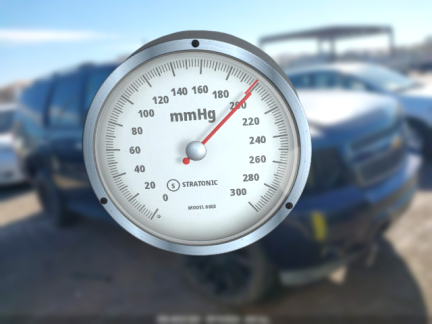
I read value=200 unit=mmHg
